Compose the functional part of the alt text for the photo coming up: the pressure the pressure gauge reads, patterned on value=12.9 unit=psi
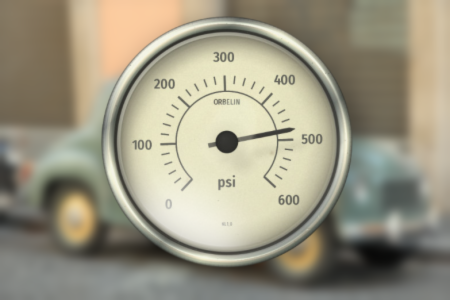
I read value=480 unit=psi
